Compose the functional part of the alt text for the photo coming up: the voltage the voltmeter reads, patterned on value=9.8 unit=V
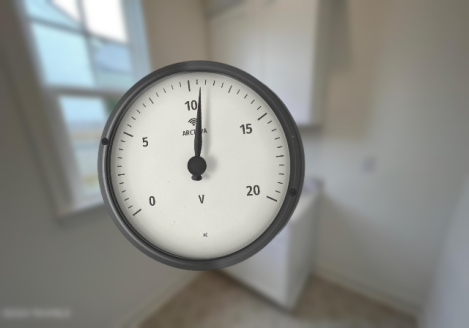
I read value=10.75 unit=V
